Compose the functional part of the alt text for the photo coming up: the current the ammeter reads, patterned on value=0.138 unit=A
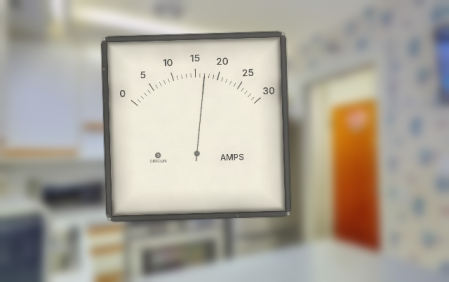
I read value=17 unit=A
